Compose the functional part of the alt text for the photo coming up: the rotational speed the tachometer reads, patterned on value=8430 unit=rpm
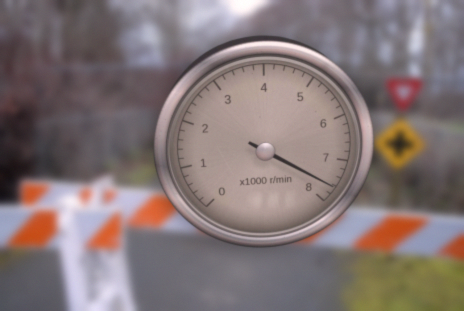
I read value=7600 unit=rpm
